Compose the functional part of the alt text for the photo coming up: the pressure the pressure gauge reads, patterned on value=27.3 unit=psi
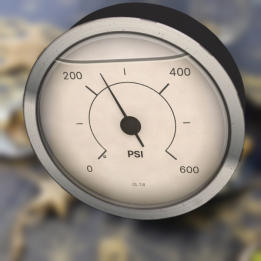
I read value=250 unit=psi
